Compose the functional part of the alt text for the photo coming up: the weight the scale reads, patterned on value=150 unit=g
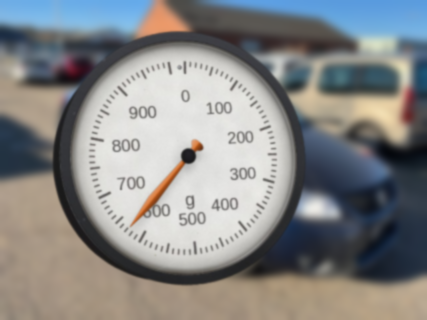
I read value=630 unit=g
